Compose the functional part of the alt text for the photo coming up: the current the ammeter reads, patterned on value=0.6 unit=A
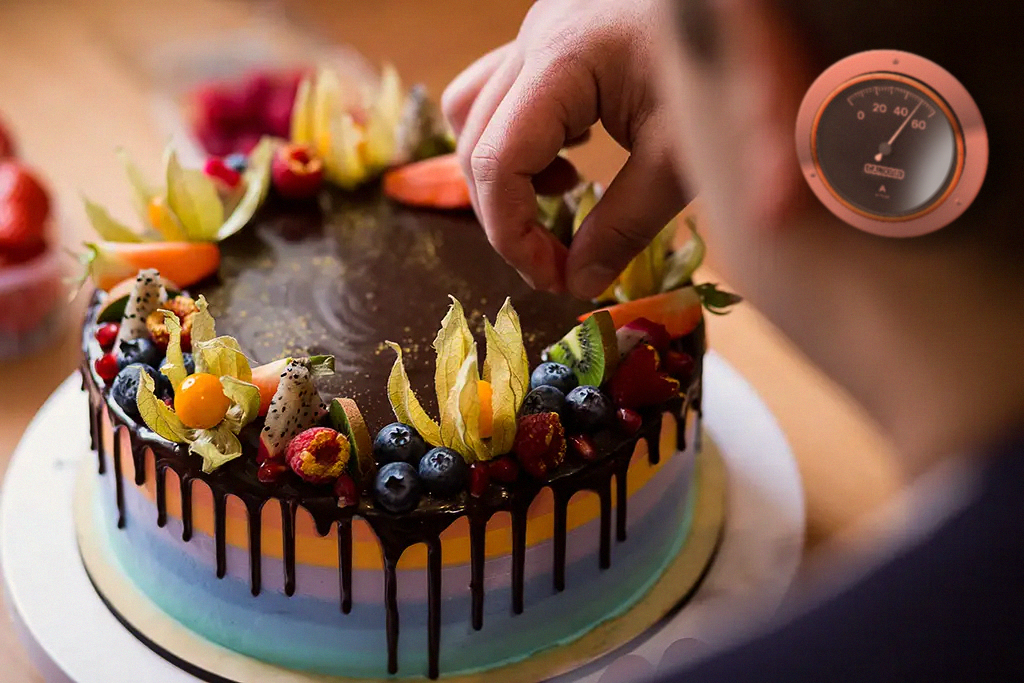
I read value=50 unit=A
